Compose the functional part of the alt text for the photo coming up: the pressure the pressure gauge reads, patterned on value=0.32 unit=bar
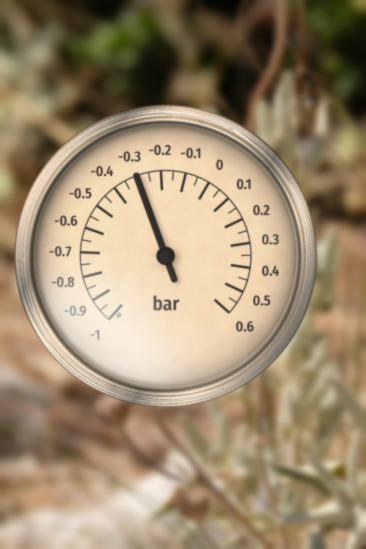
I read value=-0.3 unit=bar
